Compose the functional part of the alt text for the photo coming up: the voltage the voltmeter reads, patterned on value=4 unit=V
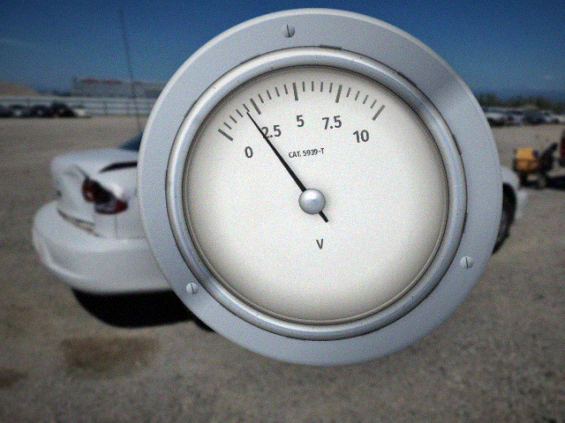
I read value=2 unit=V
